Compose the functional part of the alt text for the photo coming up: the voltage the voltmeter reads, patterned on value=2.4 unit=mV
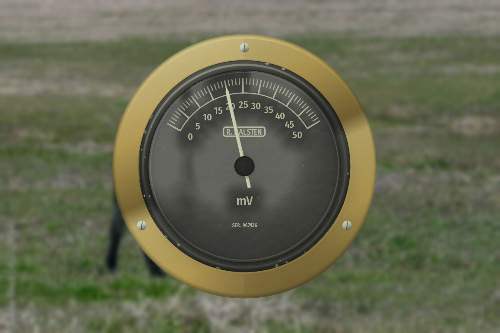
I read value=20 unit=mV
